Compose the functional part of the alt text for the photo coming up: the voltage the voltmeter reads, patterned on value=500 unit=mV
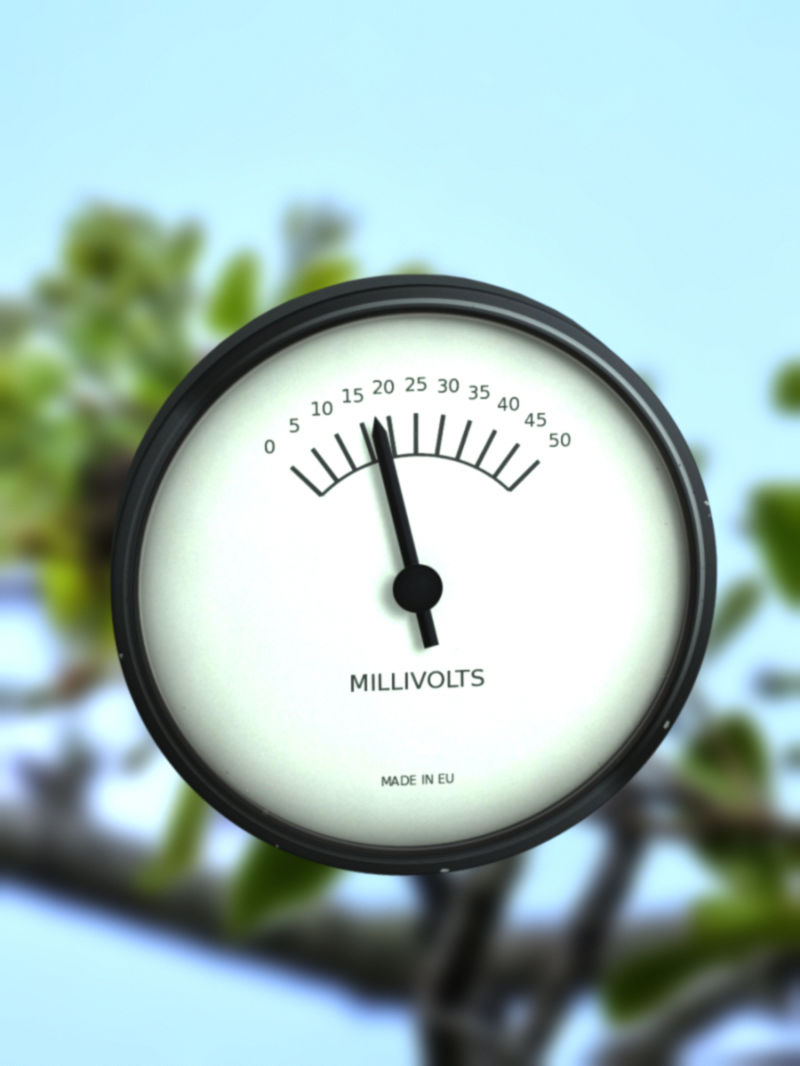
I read value=17.5 unit=mV
